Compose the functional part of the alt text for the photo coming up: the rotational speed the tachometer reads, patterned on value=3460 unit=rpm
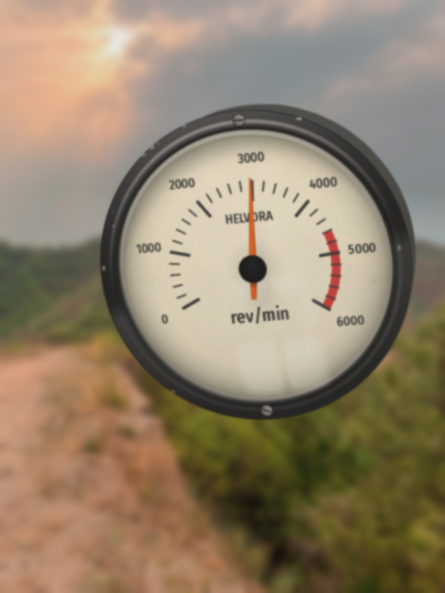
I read value=3000 unit=rpm
